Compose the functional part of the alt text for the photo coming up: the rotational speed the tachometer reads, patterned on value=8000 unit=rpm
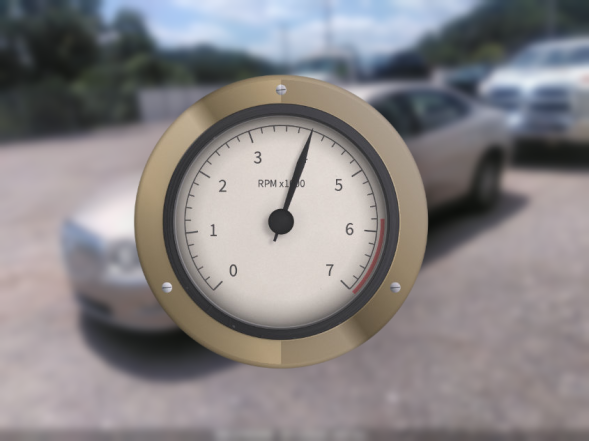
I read value=4000 unit=rpm
